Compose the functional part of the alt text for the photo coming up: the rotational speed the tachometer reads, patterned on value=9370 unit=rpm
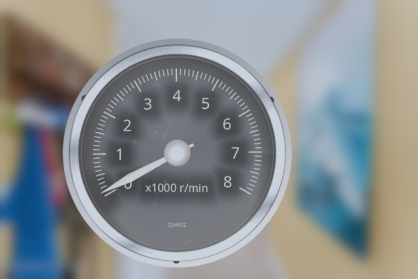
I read value=100 unit=rpm
